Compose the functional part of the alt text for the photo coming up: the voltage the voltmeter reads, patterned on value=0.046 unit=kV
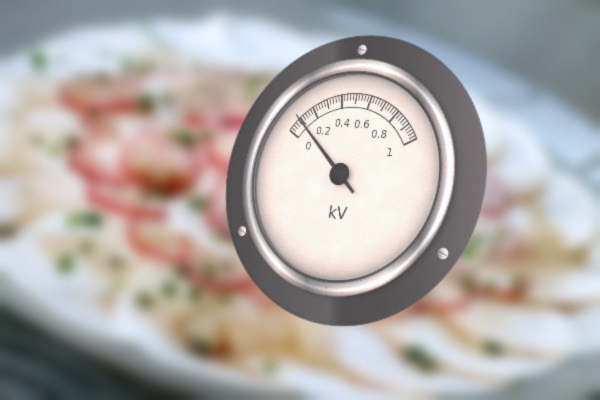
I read value=0.1 unit=kV
